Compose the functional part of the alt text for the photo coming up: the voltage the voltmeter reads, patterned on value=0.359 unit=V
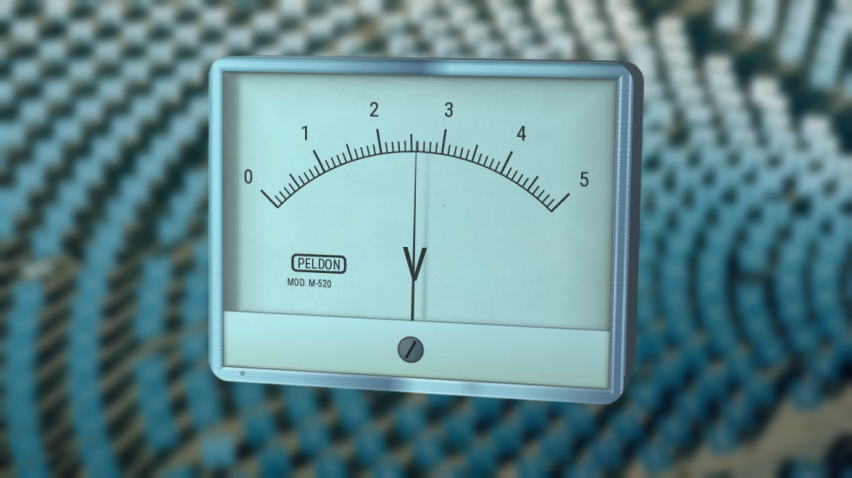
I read value=2.6 unit=V
